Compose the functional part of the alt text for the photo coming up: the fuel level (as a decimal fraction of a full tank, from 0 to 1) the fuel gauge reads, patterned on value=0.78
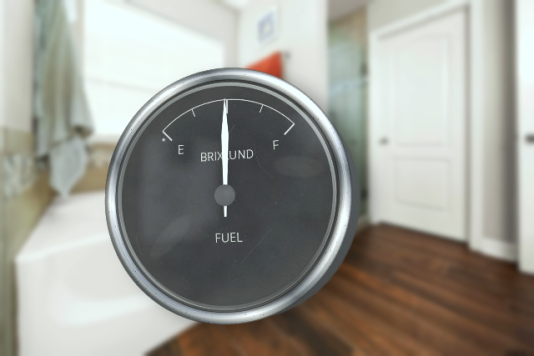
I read value=0.5
